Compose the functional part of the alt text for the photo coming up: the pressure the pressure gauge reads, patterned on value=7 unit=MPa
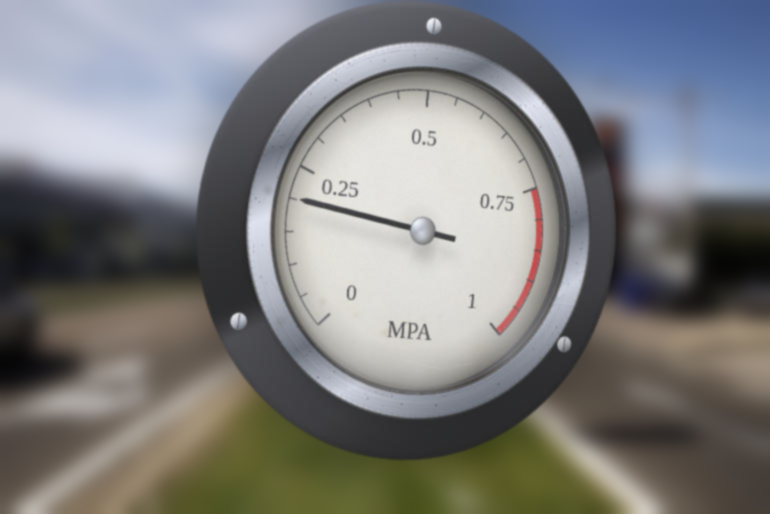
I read value=0.2 unit=MPa
